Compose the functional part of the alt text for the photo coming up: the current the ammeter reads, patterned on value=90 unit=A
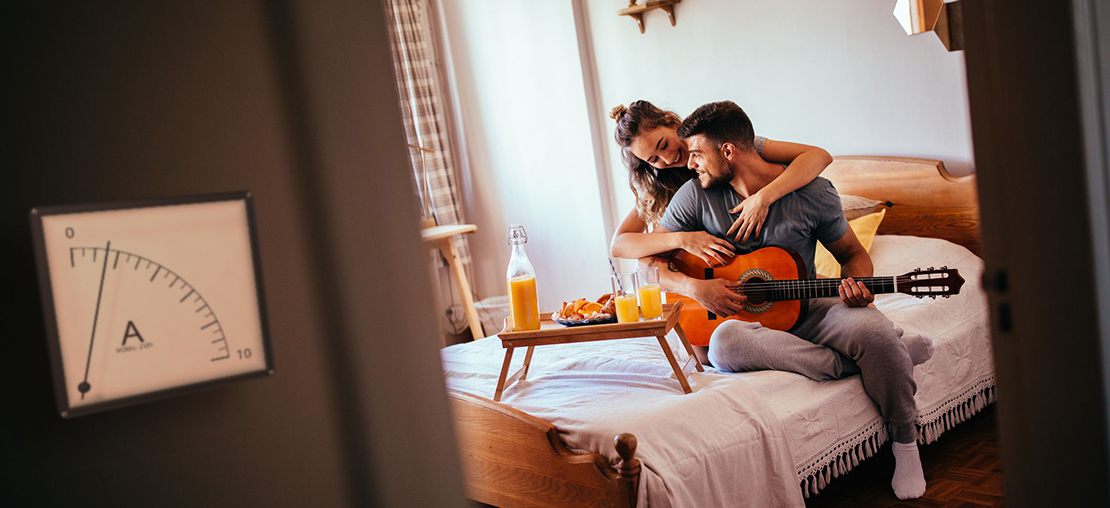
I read value=1.5 unit=A
